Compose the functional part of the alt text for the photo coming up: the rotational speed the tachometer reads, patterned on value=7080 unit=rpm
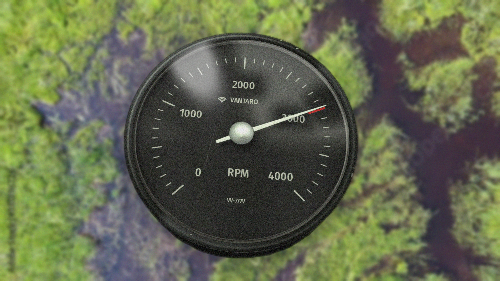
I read value=3000 unit=rpm
